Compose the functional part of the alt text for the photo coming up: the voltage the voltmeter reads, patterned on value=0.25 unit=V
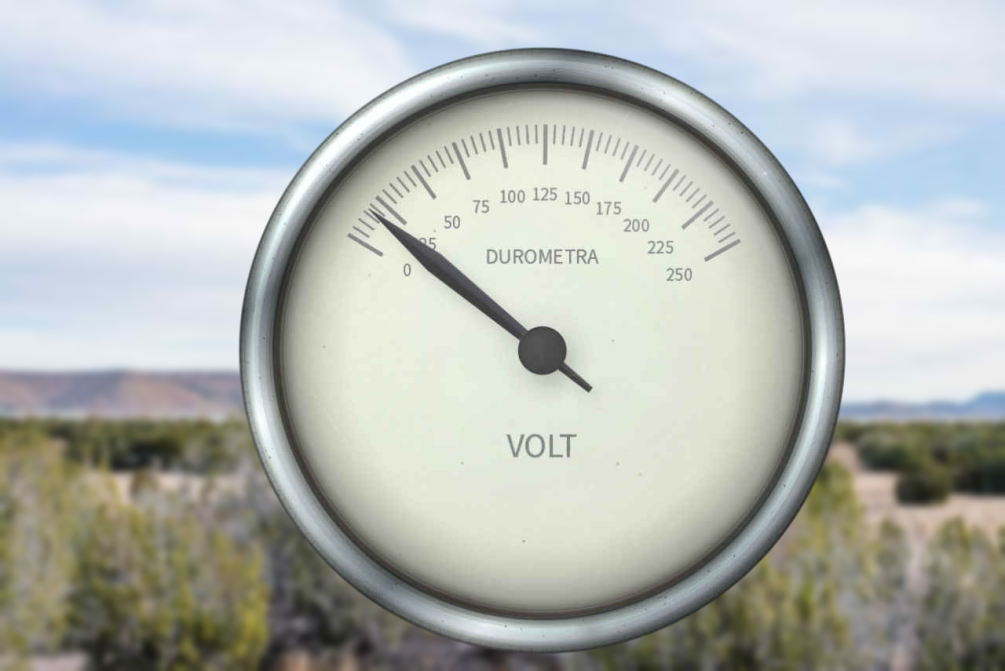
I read value=17.5 unit=V
